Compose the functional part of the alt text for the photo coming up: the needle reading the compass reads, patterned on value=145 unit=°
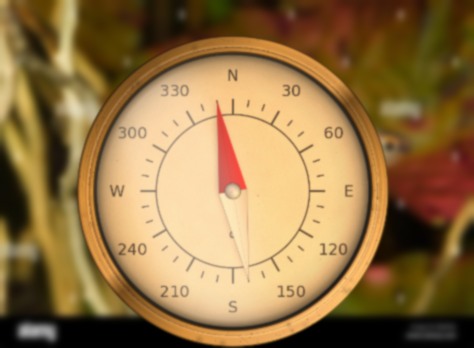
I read value=350 unit=°
